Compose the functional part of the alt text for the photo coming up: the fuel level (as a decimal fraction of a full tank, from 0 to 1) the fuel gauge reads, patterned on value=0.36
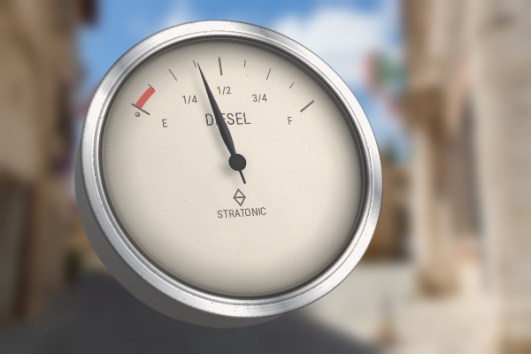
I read value=0.375
